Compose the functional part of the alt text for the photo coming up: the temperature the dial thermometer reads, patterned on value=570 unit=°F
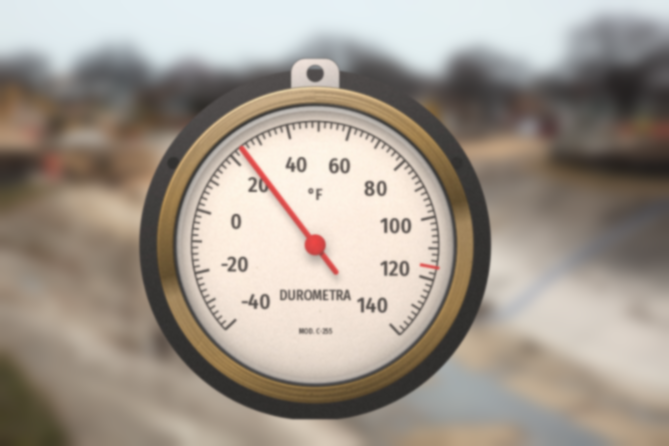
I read value=24 unit=°F
